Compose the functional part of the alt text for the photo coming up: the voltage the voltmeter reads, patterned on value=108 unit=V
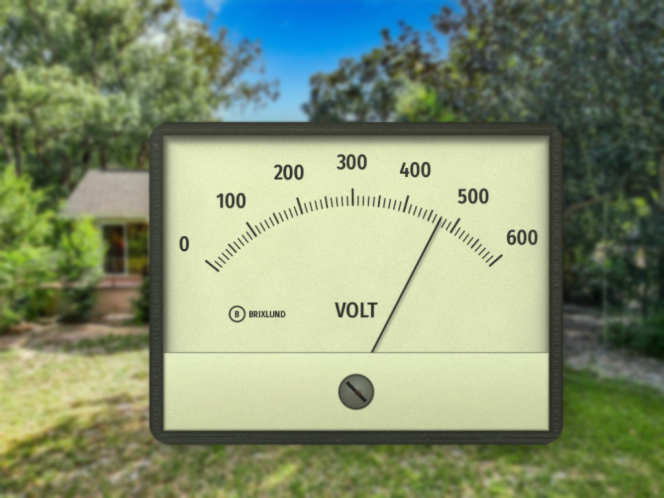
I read value=470 unit=V
